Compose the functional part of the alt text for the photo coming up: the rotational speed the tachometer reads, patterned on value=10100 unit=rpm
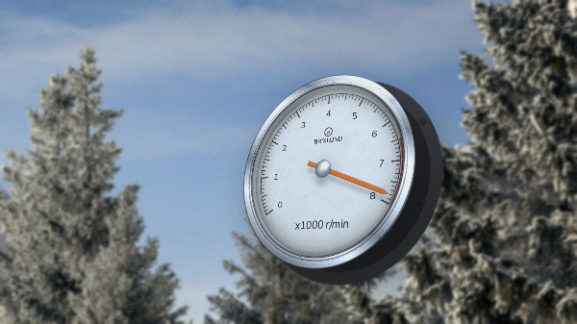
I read value=7800 unit=rpm
